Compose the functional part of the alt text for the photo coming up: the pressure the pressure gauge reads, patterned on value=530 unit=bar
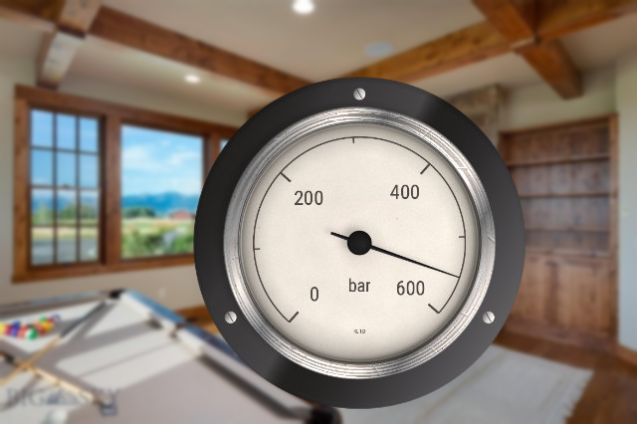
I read value=550 unit=bar
